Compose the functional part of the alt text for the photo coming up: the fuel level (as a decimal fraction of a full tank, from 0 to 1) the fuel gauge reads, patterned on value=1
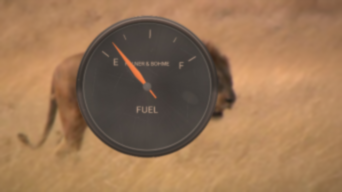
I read value=0.125
